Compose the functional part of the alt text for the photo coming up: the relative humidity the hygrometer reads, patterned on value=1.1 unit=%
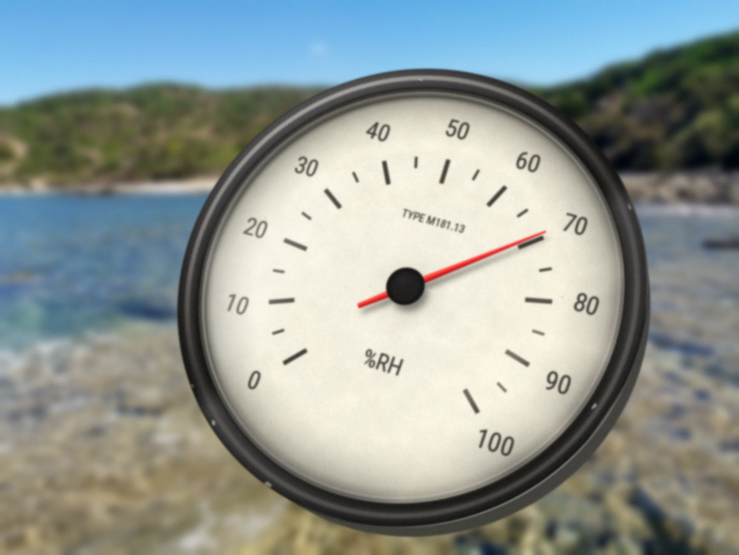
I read value=70 unit=%
